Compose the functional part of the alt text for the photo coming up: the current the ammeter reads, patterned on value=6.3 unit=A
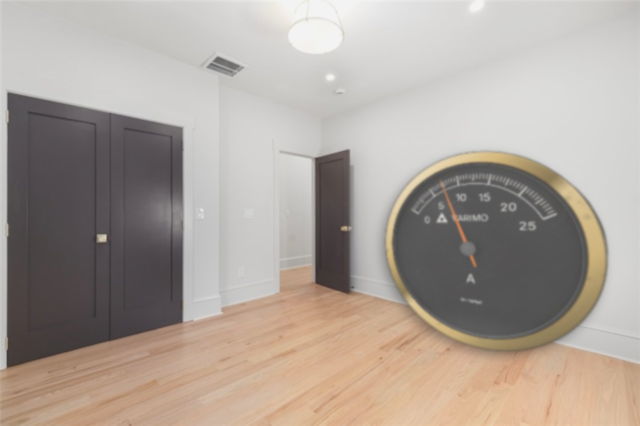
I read value=7.5 unit=A
